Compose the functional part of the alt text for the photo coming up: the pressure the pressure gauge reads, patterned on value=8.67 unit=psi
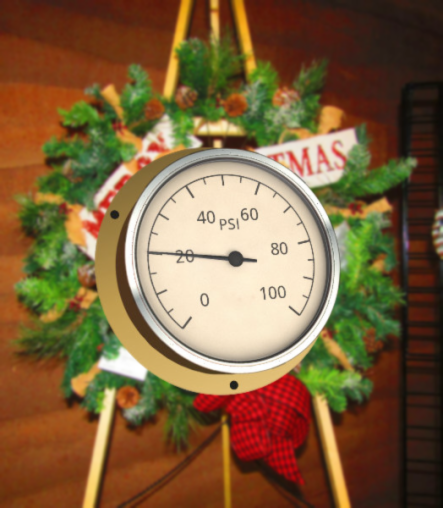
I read value=20 unit=psi
